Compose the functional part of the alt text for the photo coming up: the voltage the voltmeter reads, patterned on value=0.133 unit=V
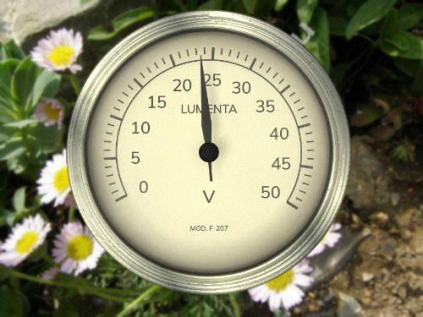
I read value=23.5 unit=V
